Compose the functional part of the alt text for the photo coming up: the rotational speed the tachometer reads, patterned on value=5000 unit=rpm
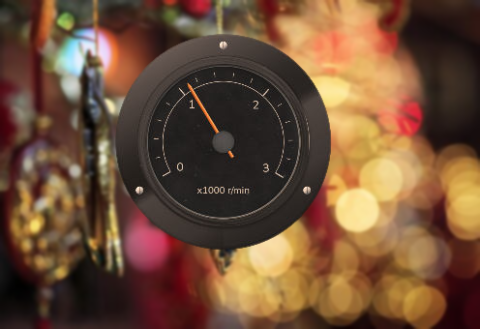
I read value=1100 unit=rpm
